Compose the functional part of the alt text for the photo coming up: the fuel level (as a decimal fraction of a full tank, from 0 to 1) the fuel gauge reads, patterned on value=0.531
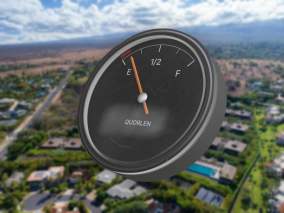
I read value=0.125
